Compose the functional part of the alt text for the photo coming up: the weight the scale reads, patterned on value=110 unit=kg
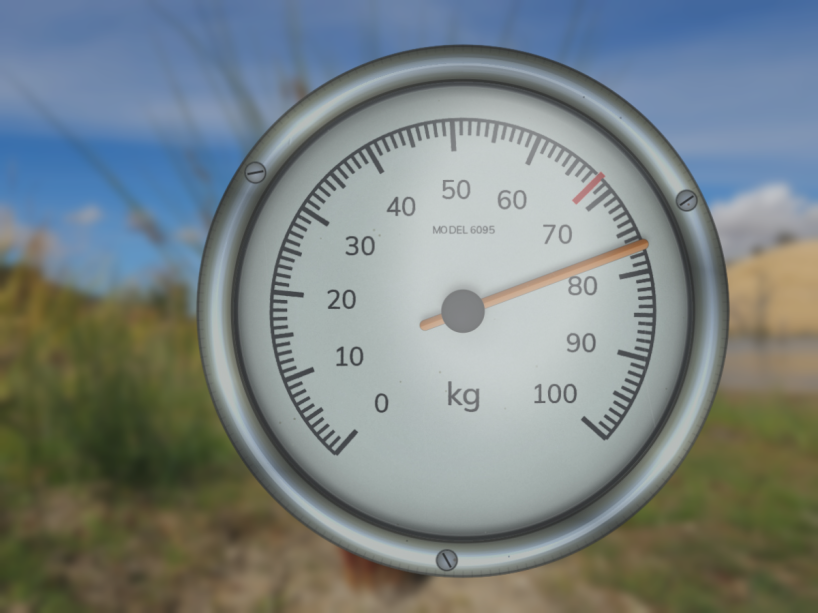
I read value=77 unit=kg
